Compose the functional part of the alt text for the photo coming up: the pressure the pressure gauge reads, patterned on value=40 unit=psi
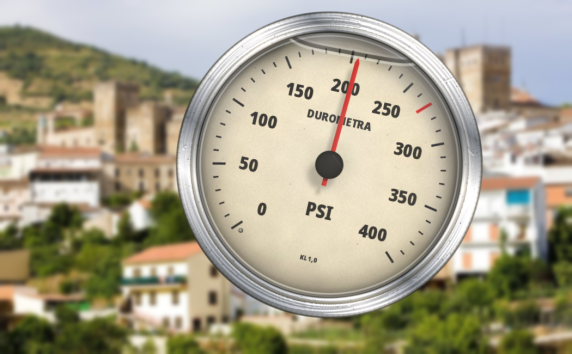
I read value=205 unit=psi
